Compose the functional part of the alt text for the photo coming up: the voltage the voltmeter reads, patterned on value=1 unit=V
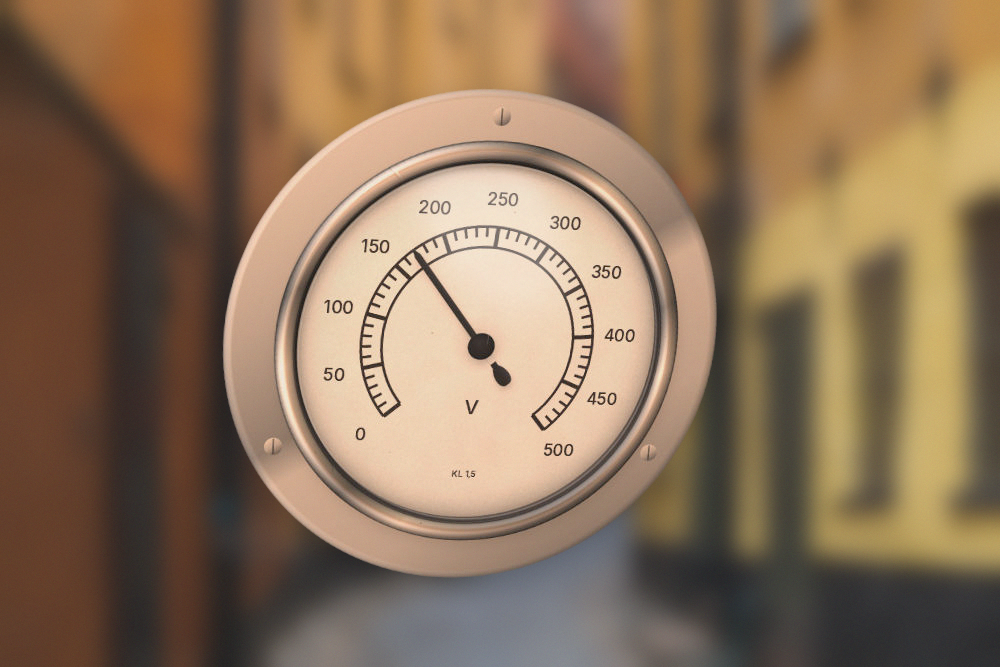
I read value=170 unit=V
